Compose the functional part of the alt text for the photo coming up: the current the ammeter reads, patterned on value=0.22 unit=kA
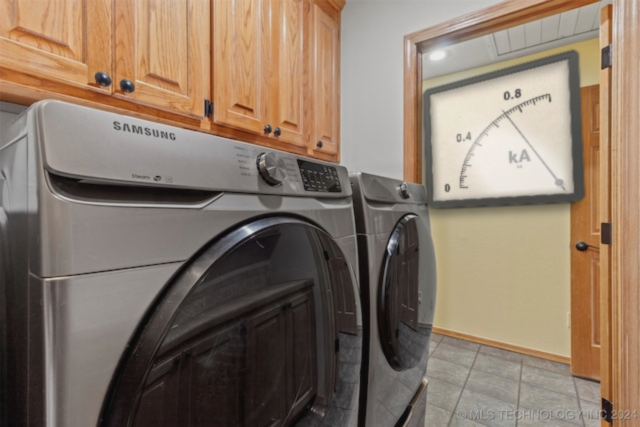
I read value=0.7 unit=kA
